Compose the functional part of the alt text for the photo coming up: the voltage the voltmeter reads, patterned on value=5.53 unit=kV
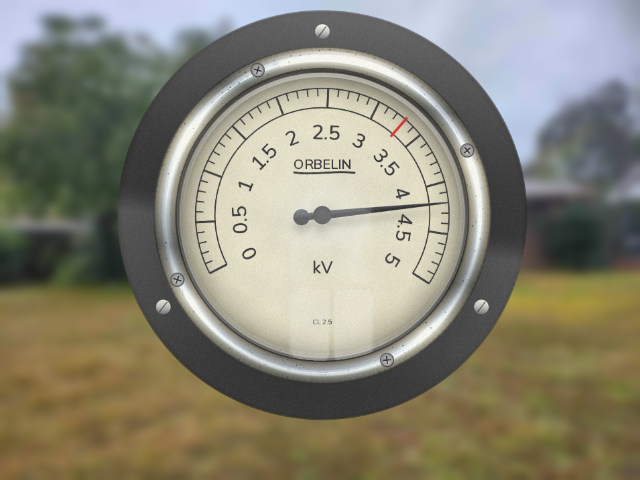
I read value=4.2 unit=kV
